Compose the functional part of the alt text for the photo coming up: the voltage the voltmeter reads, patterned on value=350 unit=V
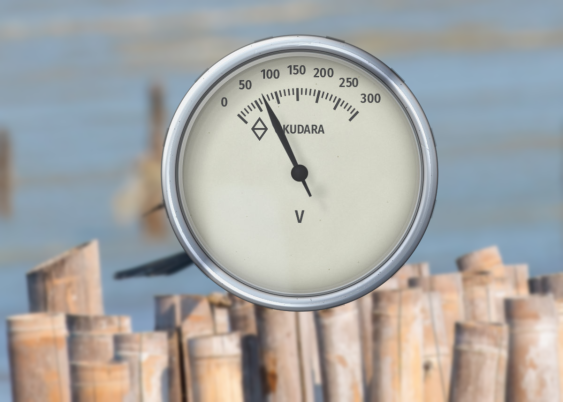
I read value=70 unit=V
